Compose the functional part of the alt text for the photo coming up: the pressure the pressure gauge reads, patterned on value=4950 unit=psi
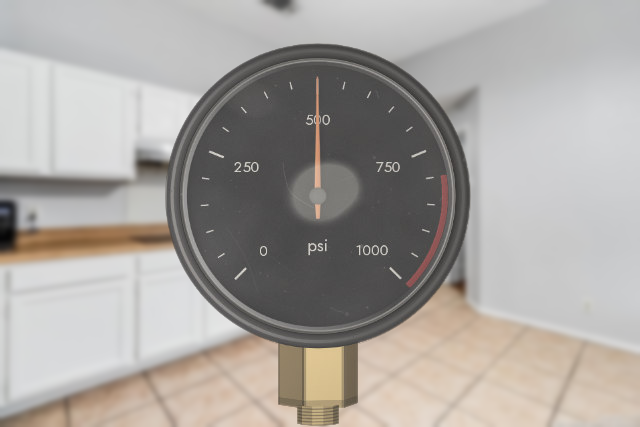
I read value=500 unit=psi
